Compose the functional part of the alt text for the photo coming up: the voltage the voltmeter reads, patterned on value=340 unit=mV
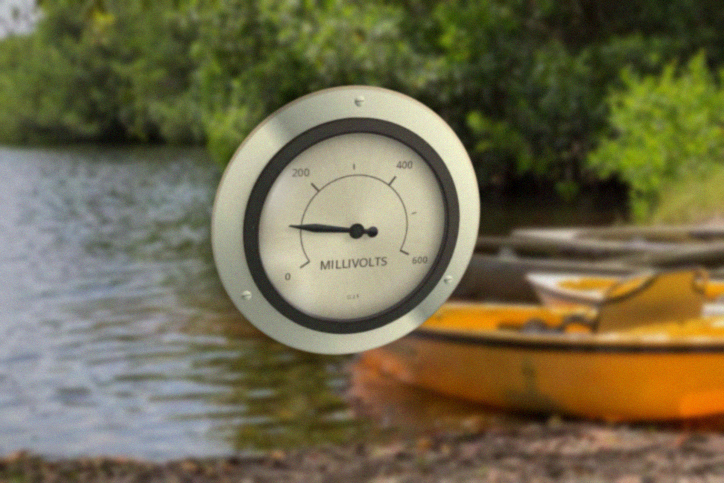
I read value=100 unit=mV
